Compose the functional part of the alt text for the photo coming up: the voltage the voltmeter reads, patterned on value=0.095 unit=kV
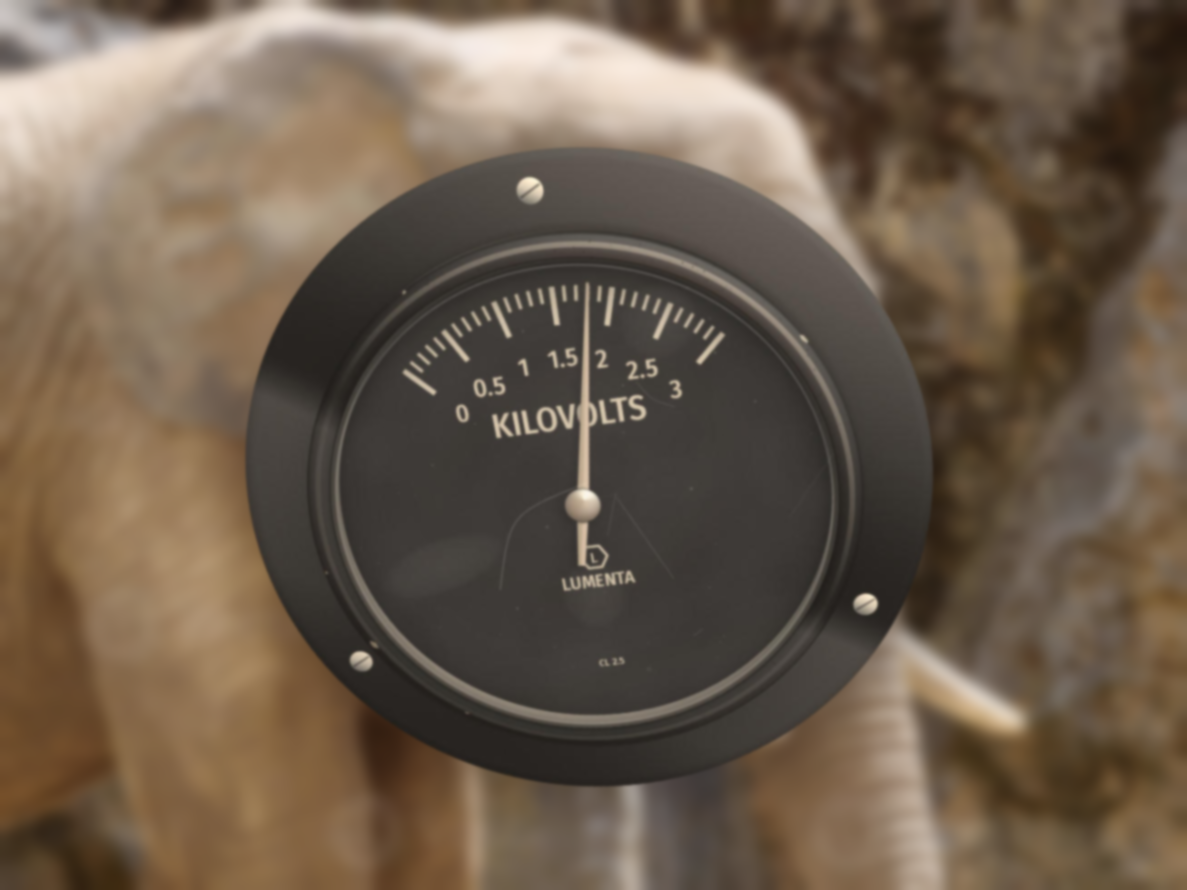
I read value=1.8 unit=kV
